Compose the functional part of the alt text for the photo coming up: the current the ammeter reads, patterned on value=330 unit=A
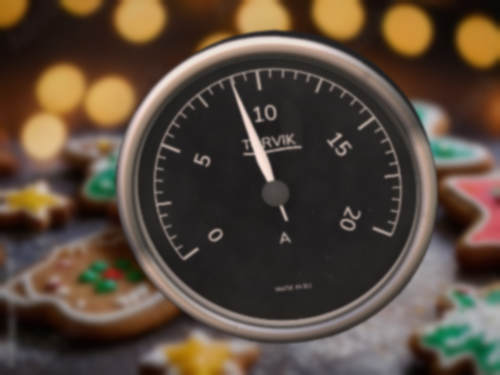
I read value=9 unit=A
